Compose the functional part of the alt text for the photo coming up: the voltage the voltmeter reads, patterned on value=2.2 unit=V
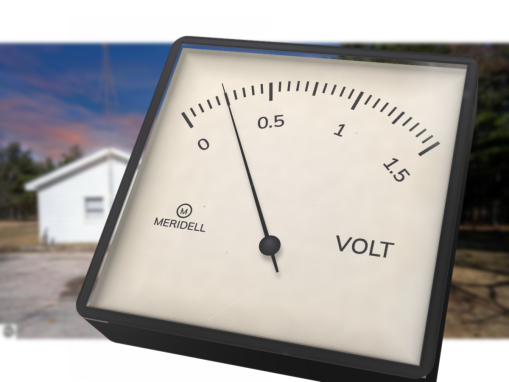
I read value=0.25 unit=V
